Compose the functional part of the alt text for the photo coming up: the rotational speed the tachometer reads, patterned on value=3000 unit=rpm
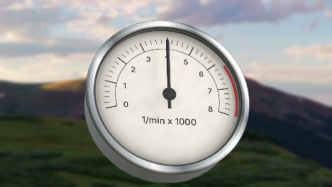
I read value=4000 unit=rpm
